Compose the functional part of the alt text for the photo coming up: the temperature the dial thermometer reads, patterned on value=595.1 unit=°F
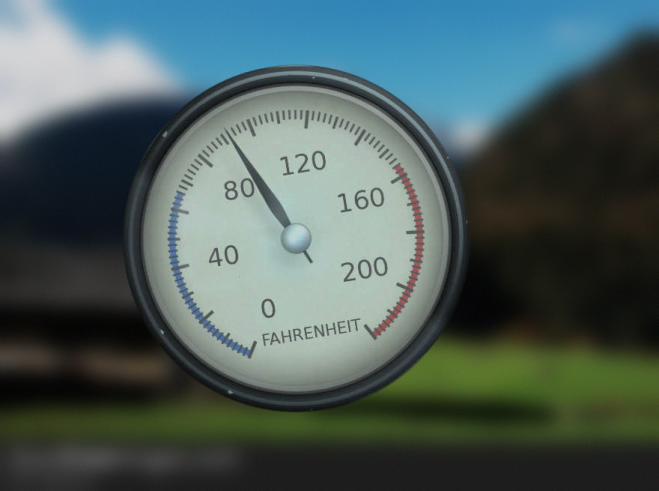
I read value=92 unit=°F
